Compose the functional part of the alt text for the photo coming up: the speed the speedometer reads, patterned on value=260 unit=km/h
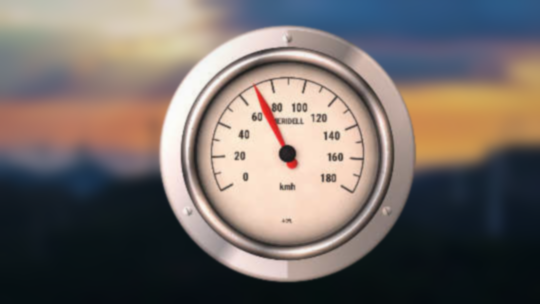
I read value=70 unit=km/h
